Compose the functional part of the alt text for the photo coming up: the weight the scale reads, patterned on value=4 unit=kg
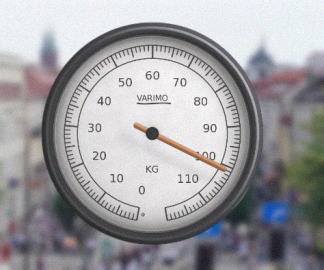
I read value=101 unit=kg
